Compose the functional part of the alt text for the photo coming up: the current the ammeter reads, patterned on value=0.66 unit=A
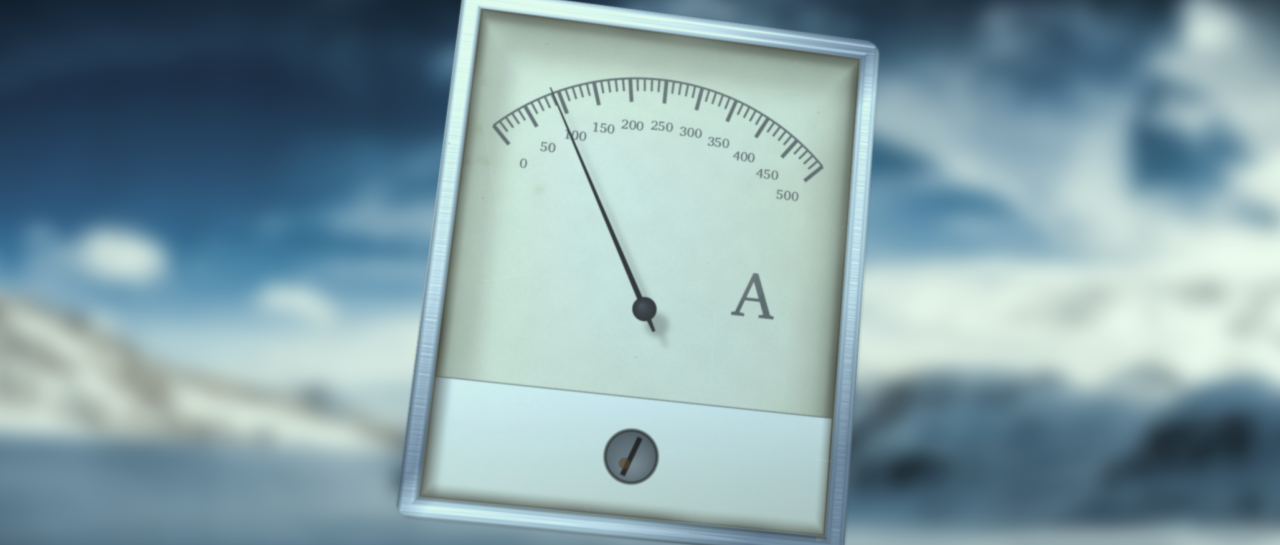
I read value=90 unit=A
